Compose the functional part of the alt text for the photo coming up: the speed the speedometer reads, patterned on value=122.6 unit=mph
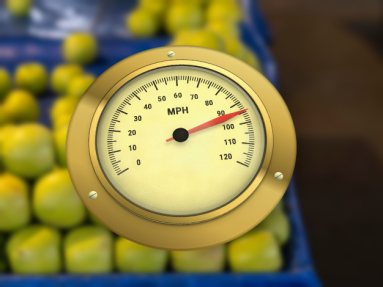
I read value=95 unit=mph
